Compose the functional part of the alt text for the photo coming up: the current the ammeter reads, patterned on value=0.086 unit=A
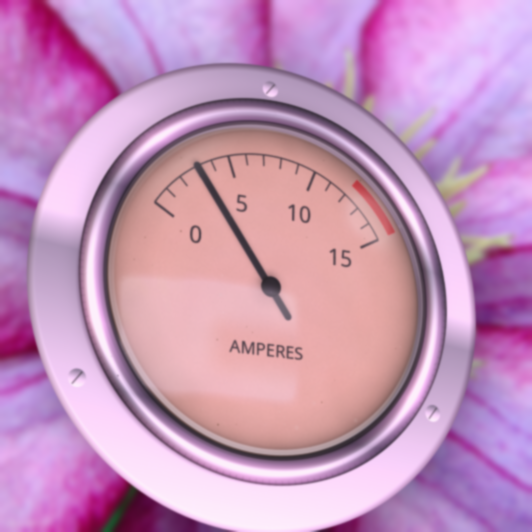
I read value=3 unit=A
